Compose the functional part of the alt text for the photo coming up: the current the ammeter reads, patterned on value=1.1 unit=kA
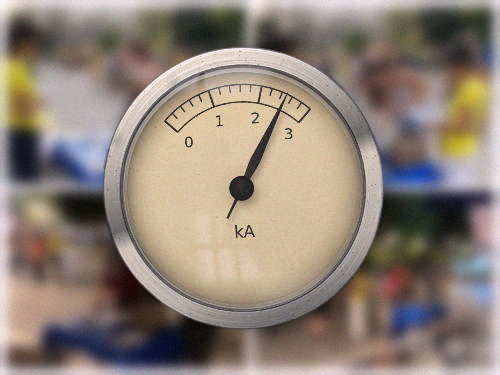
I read value=2.5 unit=kA
